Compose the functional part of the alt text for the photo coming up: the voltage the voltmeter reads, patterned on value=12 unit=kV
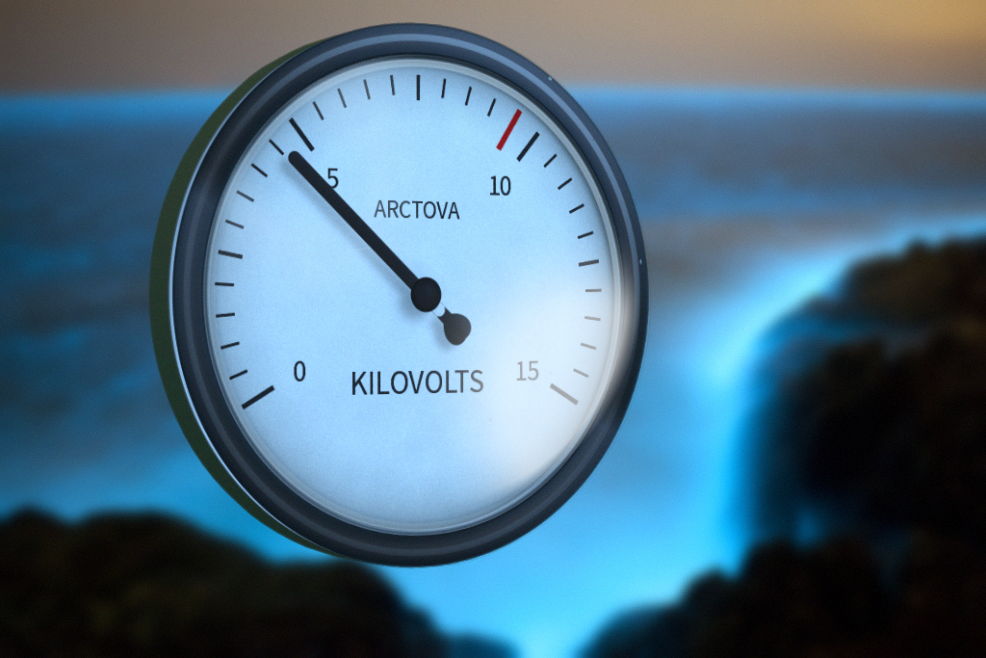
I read value=4.5 unit=kV
